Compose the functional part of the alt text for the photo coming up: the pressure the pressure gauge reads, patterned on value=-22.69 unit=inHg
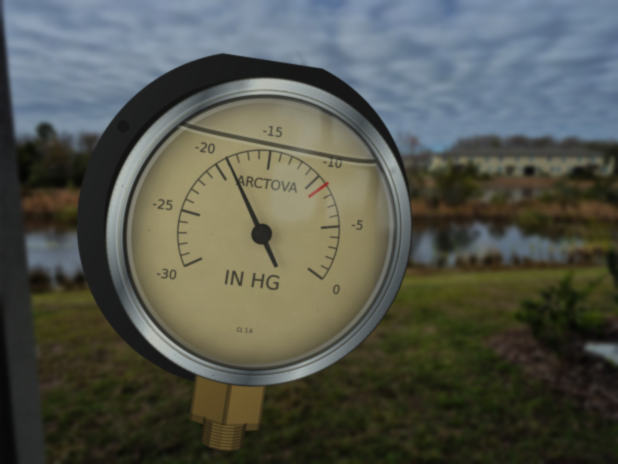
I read value=-19 unit=inHg
